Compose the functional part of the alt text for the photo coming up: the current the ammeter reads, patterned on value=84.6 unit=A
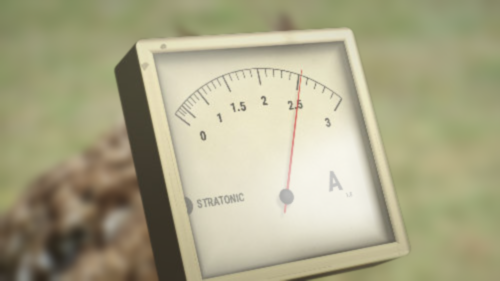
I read value=2.5 unit=A
